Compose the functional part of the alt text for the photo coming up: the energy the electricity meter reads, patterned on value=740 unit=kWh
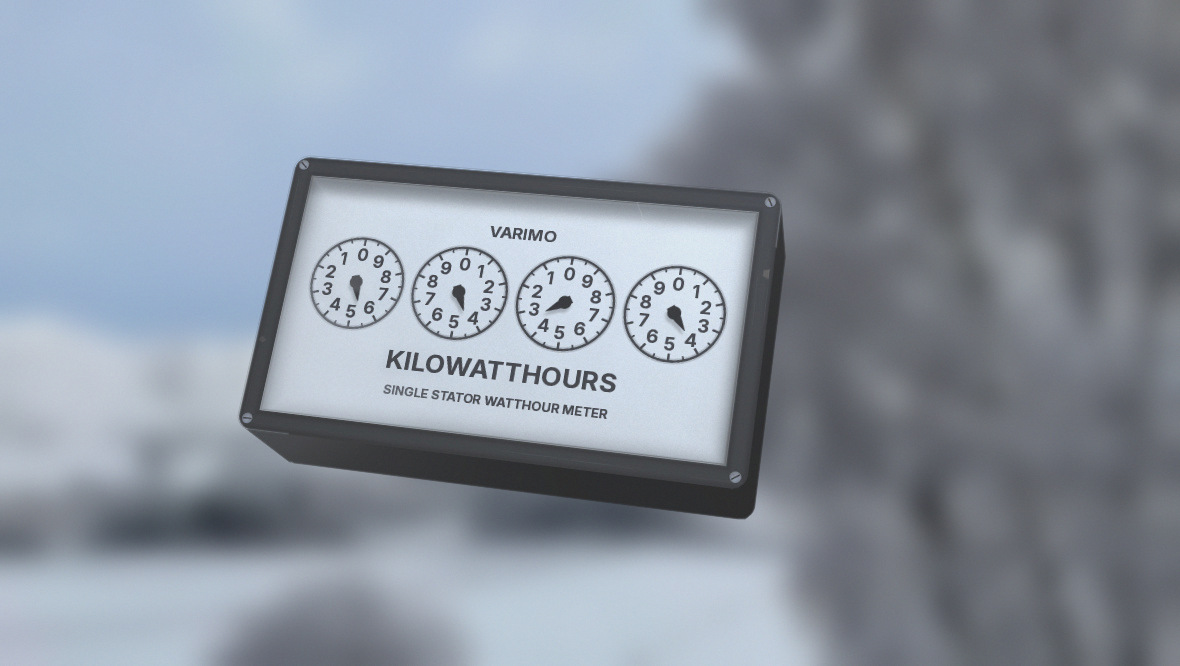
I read value=5434 unit=kWh
